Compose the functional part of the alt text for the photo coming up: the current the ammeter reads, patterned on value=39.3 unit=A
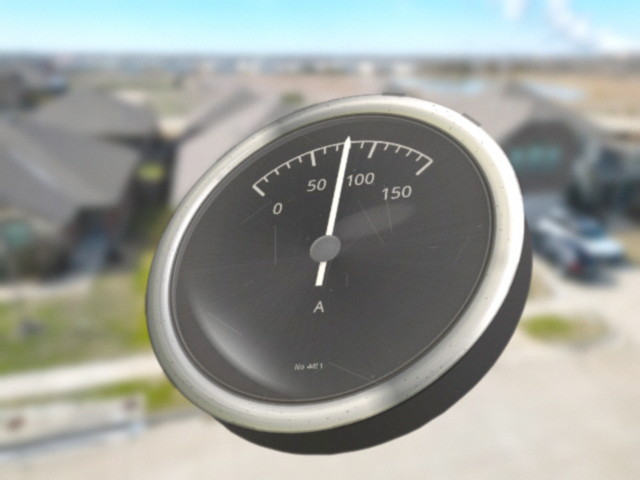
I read value=80 unit=A
